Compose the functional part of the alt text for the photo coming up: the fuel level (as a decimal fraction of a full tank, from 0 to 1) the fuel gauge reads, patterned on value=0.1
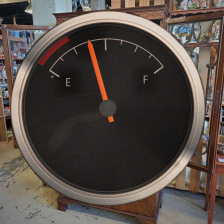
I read value=0.375
